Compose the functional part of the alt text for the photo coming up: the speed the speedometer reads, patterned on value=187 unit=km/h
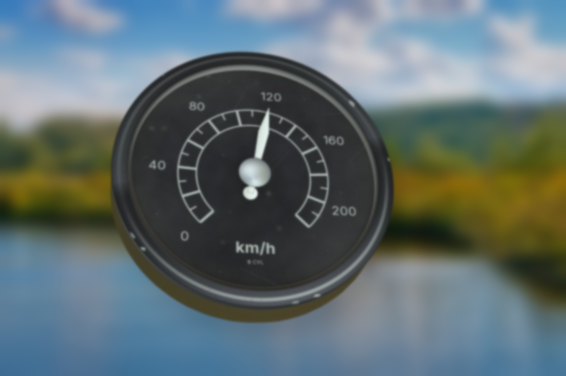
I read value=120 unit=km/h
